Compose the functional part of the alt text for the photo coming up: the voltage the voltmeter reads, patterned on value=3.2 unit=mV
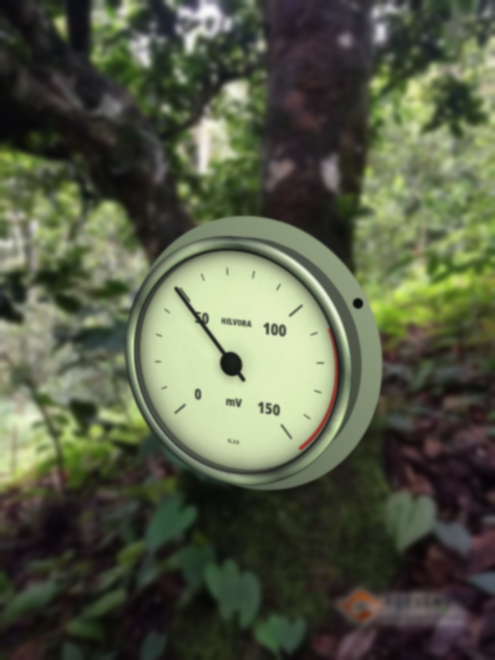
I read value=50 unit=mV
